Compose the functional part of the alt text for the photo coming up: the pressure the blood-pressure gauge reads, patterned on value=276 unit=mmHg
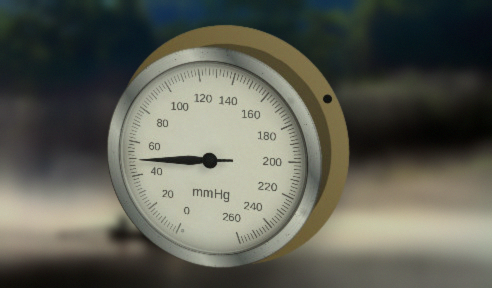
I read value=50 unit=mmHg
